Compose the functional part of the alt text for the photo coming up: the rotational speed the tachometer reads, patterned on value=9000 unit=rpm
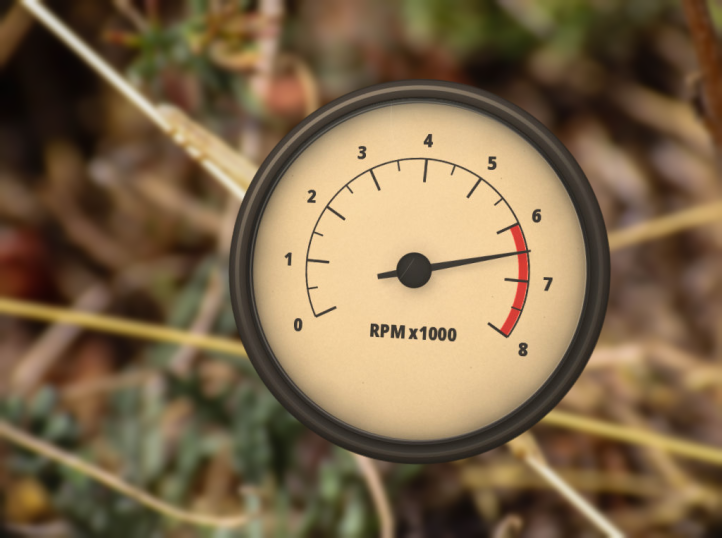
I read value=6500 unit=rpm
